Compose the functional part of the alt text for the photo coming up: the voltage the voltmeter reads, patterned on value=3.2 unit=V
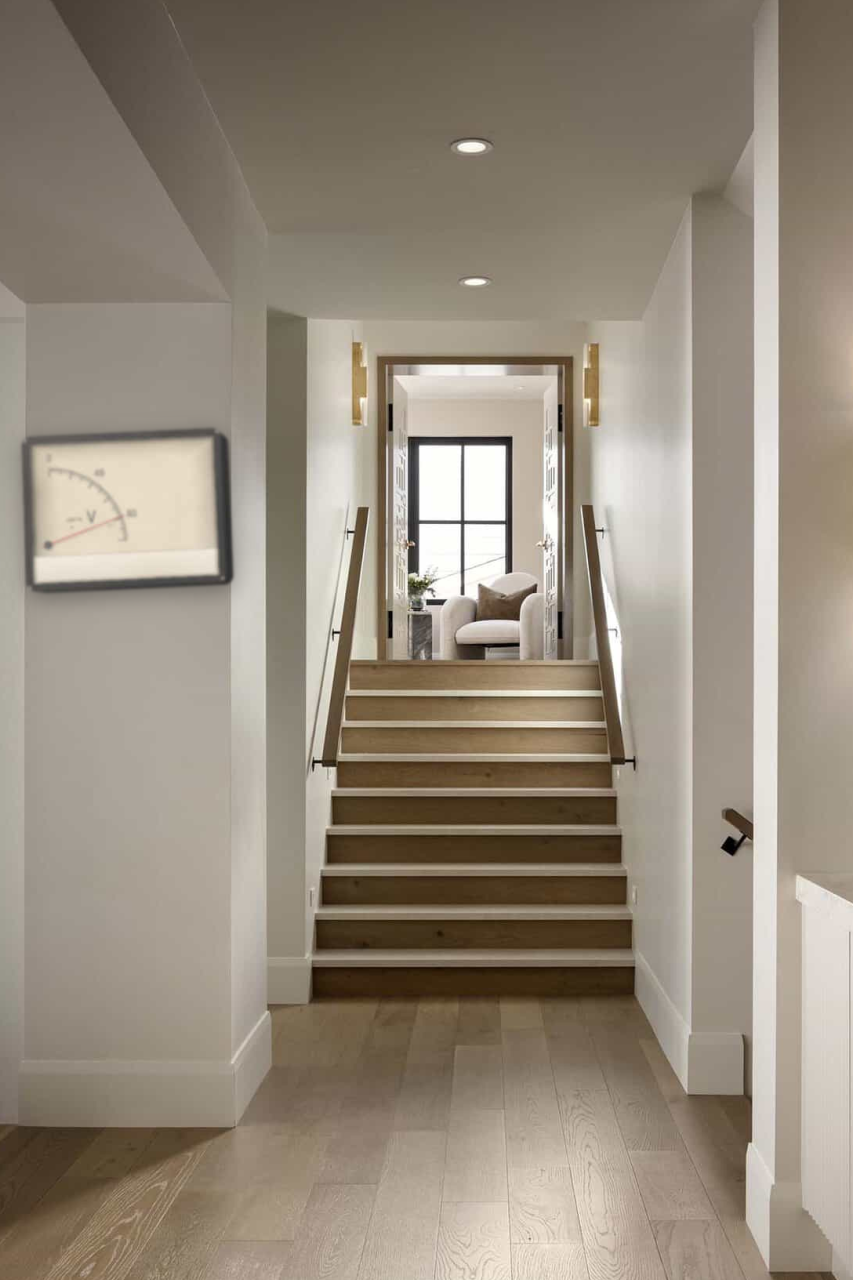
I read value=80 unit=V
